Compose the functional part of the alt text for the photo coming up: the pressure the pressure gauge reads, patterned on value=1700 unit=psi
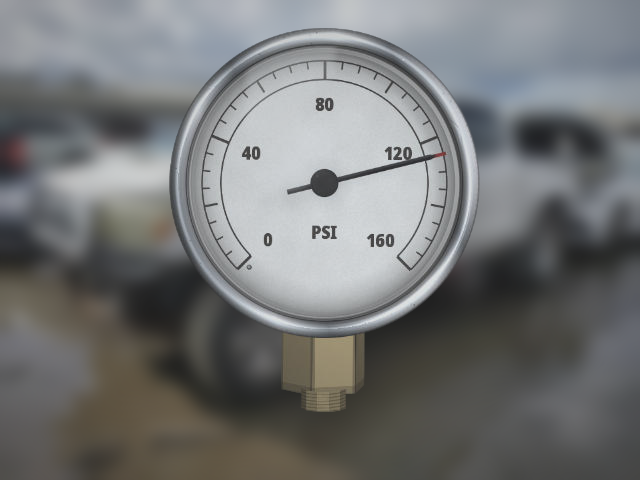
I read value=125 unit=psi
